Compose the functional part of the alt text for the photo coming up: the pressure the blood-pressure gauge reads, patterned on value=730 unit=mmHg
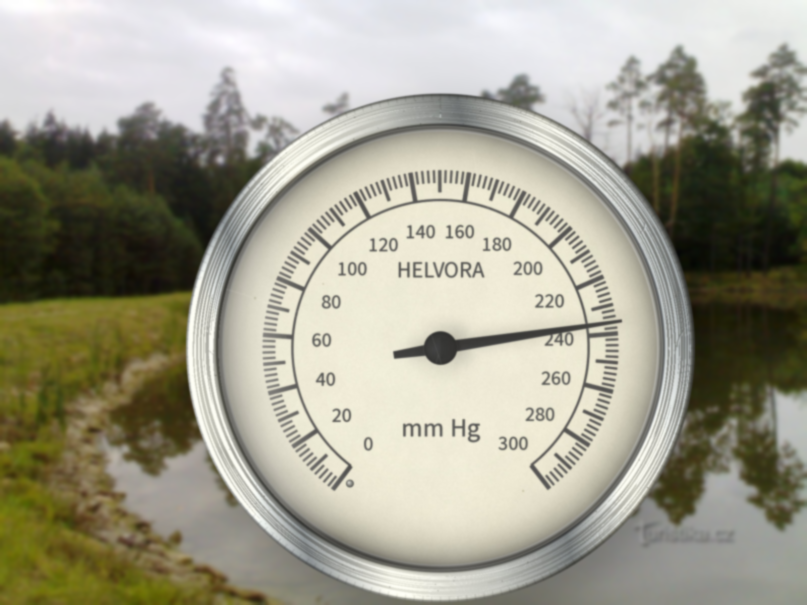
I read value=236 unit=mmHg
